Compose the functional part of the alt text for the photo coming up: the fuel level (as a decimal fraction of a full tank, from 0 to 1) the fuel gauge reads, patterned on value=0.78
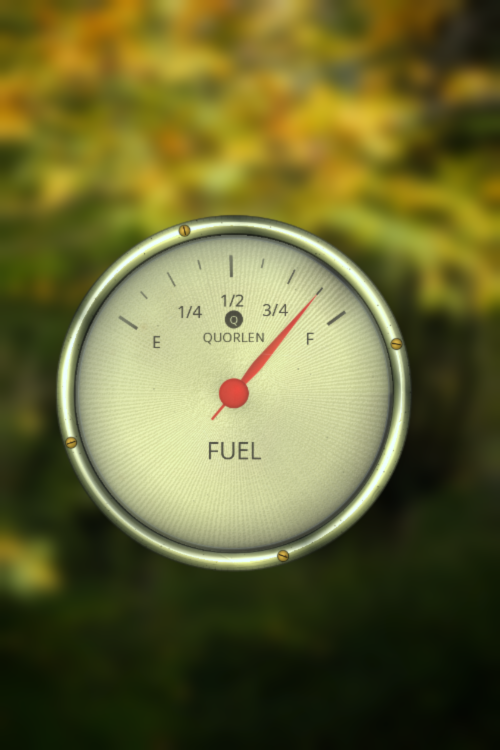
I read value=0.875
